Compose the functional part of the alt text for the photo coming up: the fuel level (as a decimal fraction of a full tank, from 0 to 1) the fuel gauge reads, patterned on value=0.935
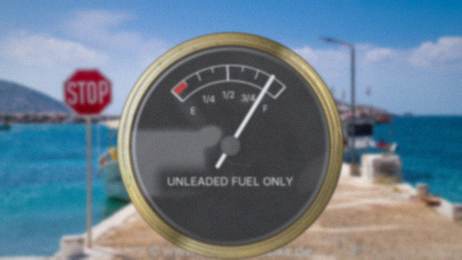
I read value=0.875
